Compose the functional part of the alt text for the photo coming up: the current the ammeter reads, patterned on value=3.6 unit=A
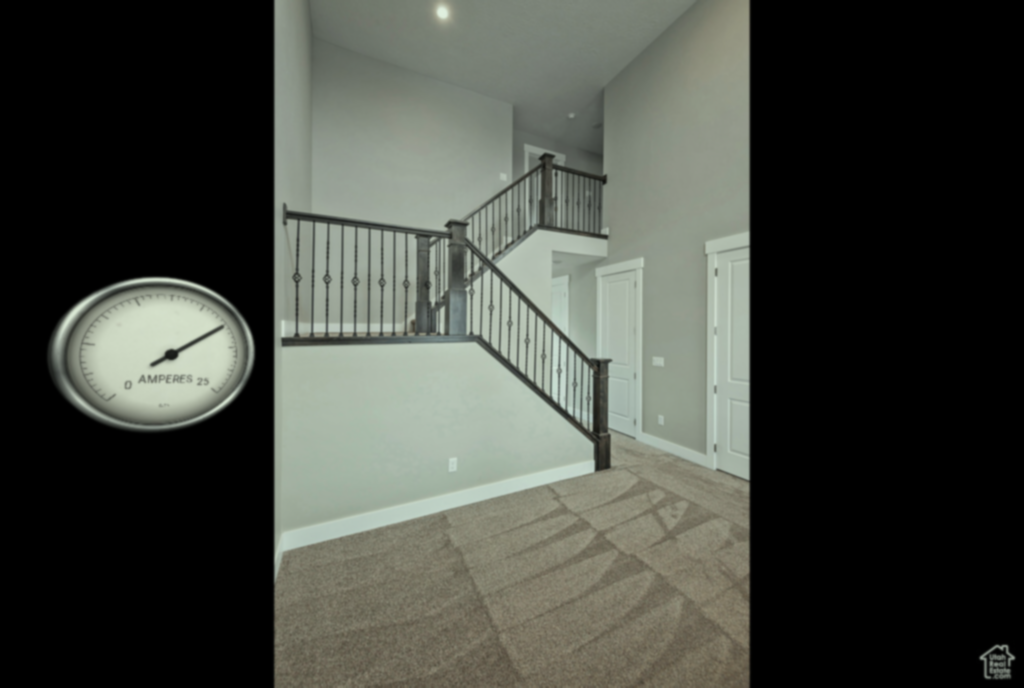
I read value=17.5 unit=A
